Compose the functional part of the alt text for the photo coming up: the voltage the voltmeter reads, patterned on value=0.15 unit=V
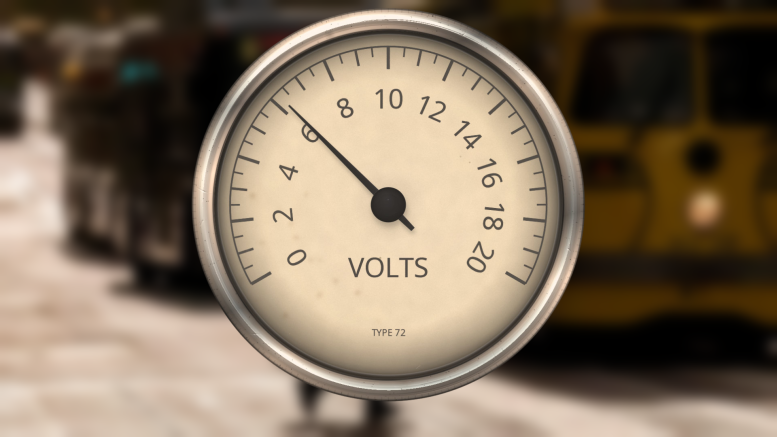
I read value=6.25 unit=V
